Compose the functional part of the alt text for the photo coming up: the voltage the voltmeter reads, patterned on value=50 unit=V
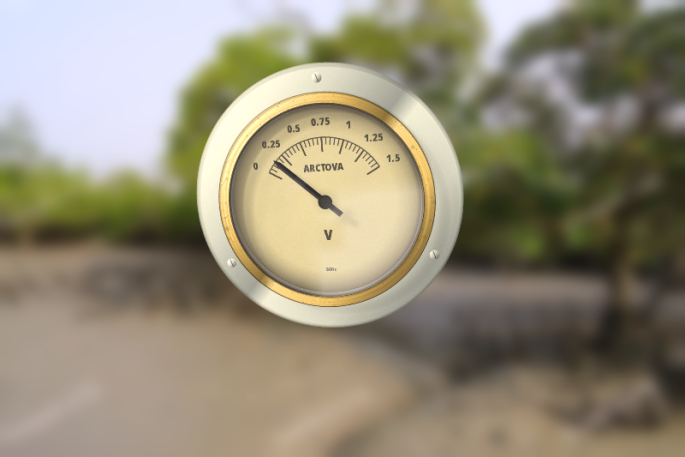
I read value=0.15 unit=V
